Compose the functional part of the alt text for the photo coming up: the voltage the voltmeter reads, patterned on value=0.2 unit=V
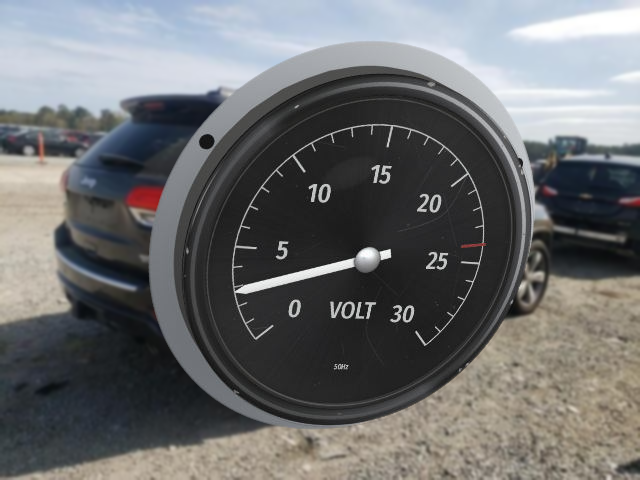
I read value=3 unit=V
